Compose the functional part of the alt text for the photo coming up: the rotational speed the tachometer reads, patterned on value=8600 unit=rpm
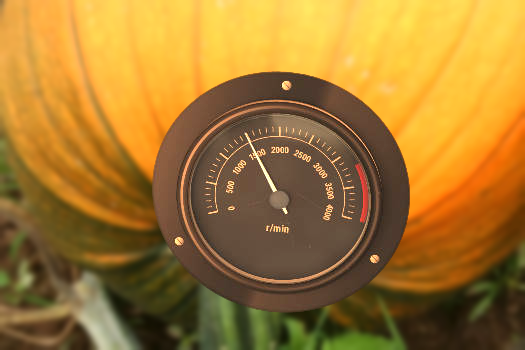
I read value=1500 unit=rpm
